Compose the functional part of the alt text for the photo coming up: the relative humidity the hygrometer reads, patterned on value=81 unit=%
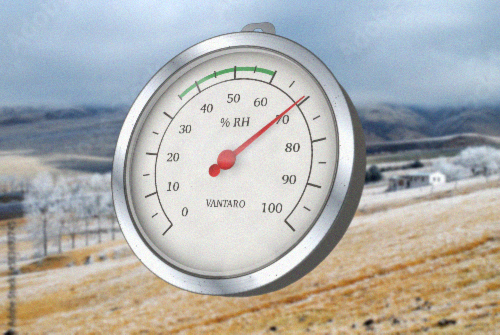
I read value=70 unit=%
